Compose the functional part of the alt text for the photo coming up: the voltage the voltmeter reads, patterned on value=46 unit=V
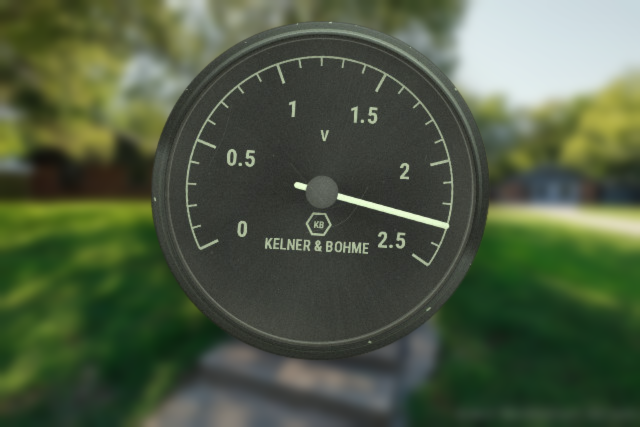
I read value=2.3 unit=V
